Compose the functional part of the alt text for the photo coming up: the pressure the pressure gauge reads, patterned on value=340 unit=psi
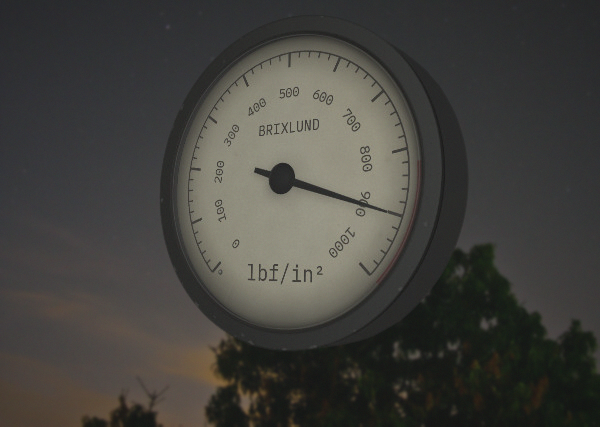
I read value=900 unit=psi
